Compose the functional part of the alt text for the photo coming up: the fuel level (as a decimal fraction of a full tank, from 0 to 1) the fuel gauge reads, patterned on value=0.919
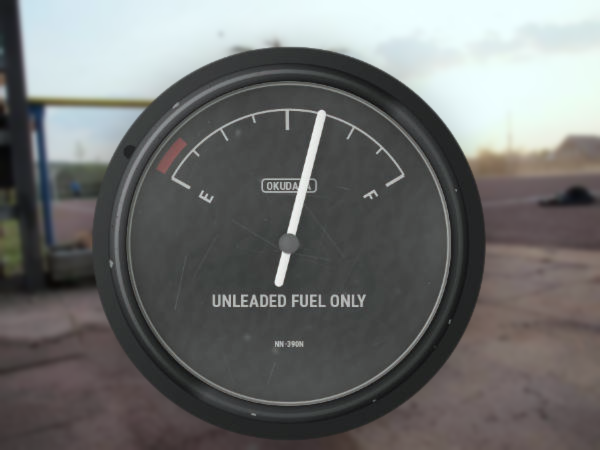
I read value=0.625
